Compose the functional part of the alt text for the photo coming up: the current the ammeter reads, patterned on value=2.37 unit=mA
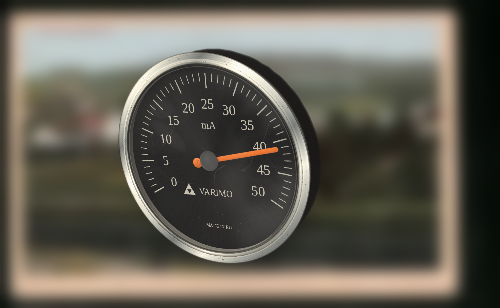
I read value=41 unit=mA
